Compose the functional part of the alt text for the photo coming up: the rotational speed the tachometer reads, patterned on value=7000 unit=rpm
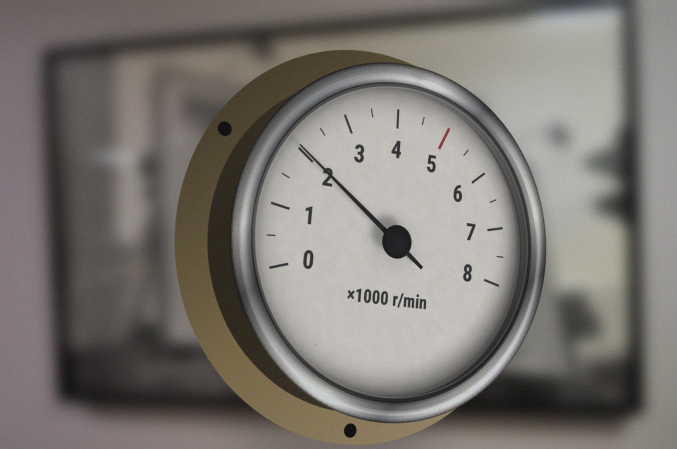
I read value=2000 unit=rpm
